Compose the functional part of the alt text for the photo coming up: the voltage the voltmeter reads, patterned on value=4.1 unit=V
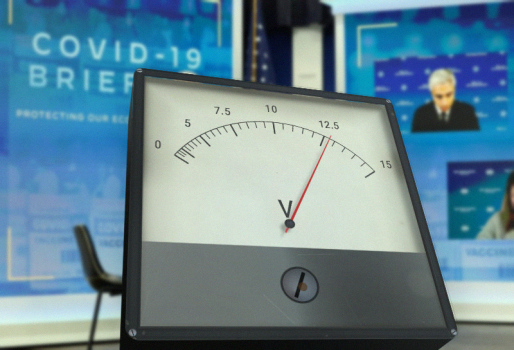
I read value=12.75 unit=V
